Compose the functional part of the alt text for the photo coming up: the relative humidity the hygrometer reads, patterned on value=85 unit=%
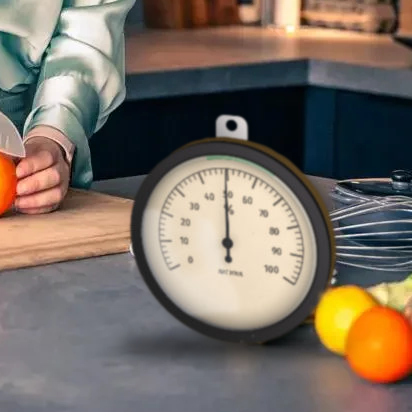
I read value=50 unit=%
